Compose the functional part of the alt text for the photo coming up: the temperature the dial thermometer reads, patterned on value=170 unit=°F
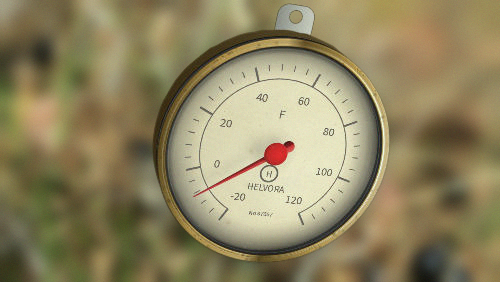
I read value=-8 unit=°F
